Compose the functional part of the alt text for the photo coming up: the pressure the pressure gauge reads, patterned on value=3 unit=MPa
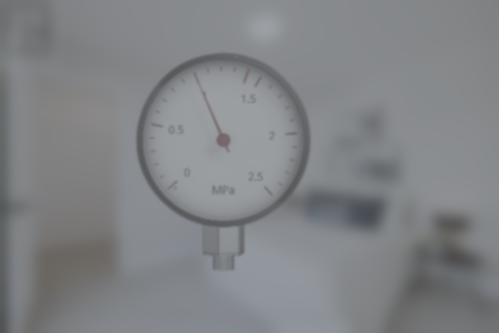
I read value=1 unit=MPa
